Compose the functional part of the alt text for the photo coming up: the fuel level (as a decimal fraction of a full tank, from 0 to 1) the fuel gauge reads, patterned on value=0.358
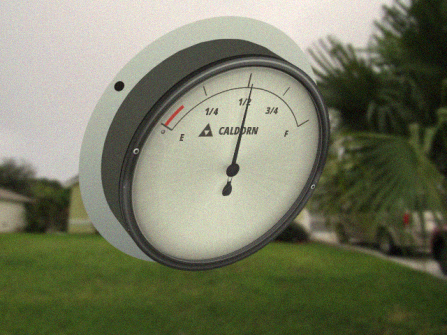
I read value=0.5
